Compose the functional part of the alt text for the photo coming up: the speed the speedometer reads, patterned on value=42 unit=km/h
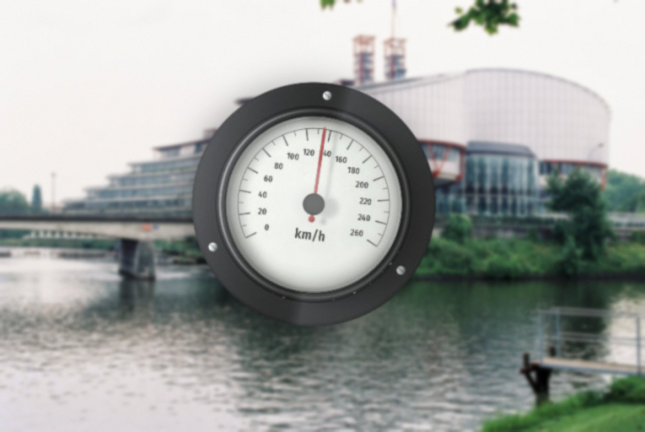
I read value=135 unit=km/h
